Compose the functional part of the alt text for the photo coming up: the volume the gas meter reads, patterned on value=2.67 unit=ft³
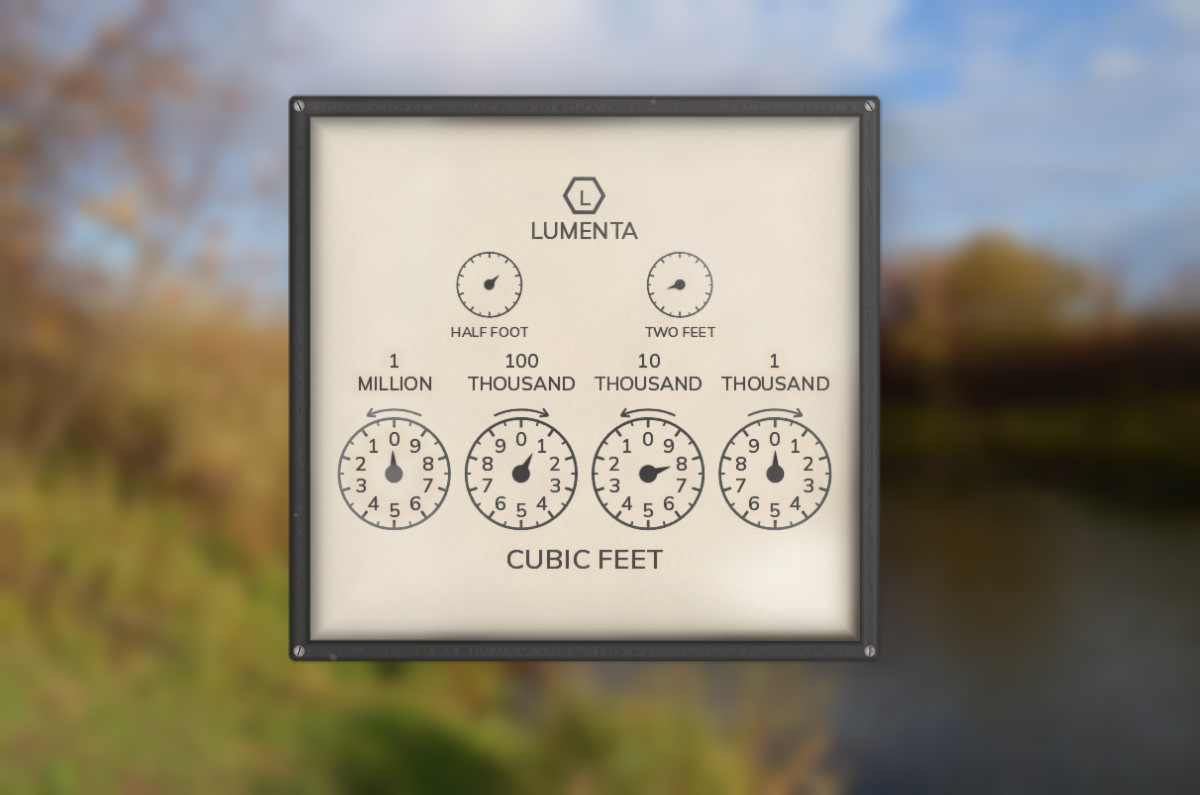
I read value=8000 unit=ft³
